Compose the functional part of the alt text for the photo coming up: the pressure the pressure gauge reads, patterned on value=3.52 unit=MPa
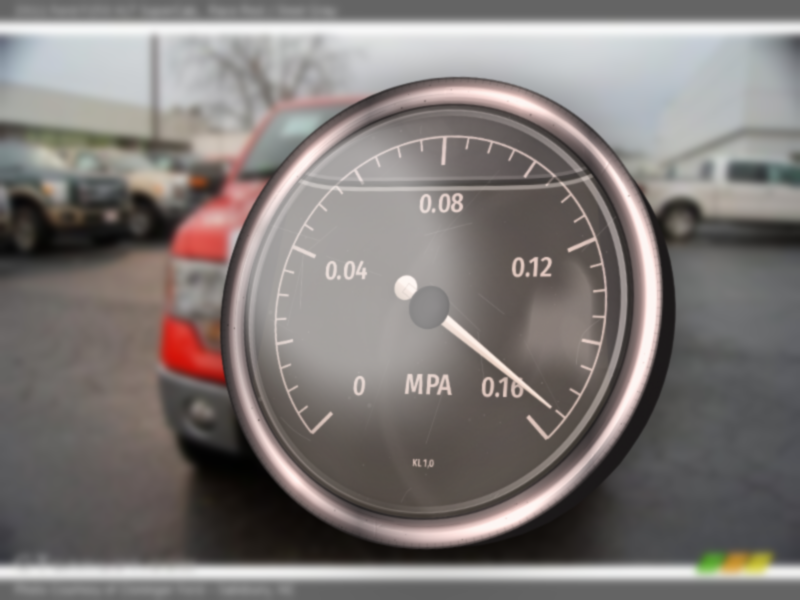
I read value=0.155 unit=MPa
